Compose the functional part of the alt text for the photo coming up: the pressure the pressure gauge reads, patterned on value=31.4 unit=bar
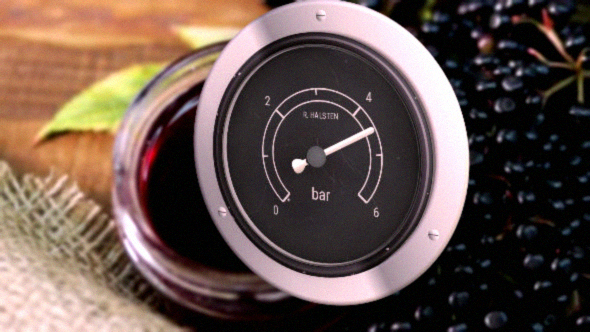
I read value=4.5 unit=bar
